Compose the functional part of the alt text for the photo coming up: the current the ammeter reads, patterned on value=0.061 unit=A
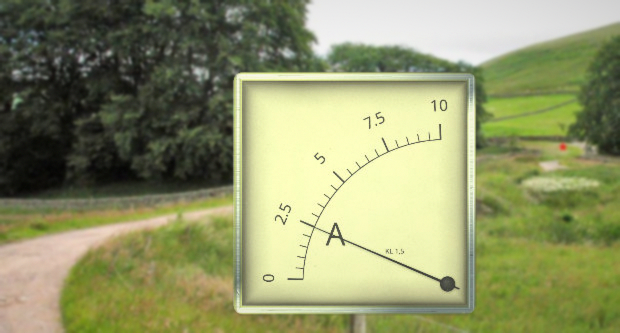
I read value=2.5 unit=A
